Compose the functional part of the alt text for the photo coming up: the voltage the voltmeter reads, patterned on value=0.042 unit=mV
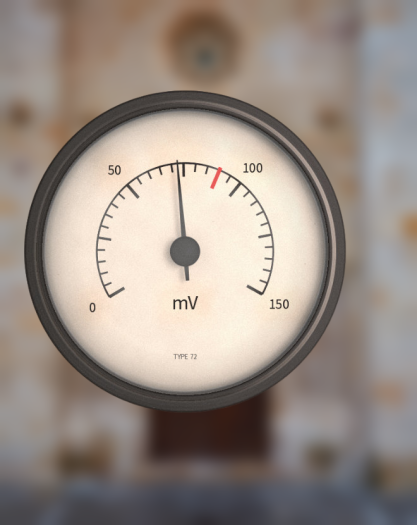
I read value=72.5 unit=mV
